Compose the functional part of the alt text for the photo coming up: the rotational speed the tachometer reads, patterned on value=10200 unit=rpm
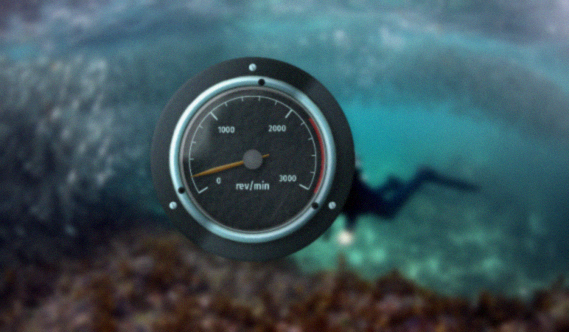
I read value=200 unit=rpm
